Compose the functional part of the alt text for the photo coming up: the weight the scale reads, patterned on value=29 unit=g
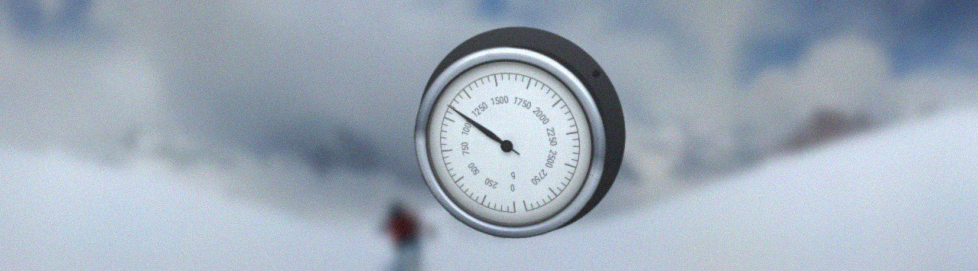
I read value=1100 unit=g
